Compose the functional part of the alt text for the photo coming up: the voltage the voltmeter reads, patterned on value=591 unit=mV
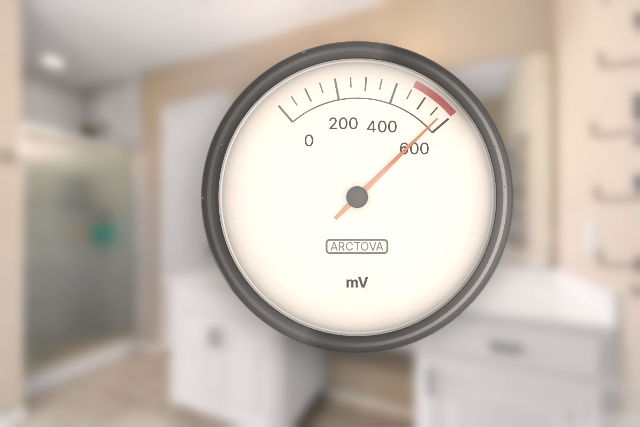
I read value=575 unit=mV
